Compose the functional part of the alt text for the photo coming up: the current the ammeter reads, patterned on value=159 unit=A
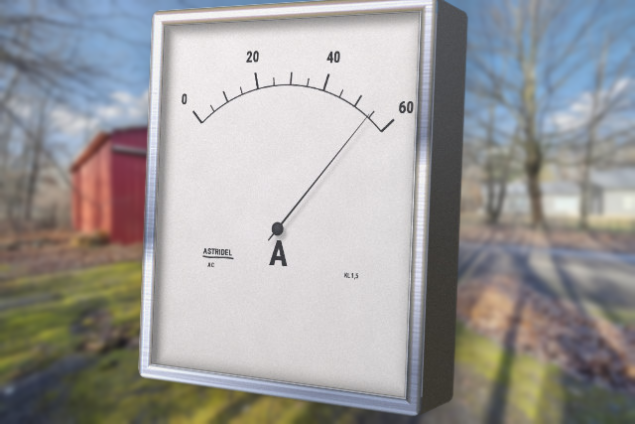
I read value=55 unit=A
